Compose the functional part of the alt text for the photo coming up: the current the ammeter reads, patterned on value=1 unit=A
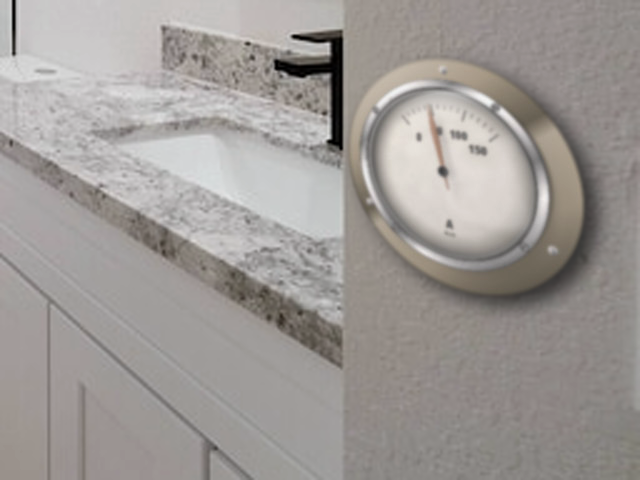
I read value=50 unit=A
